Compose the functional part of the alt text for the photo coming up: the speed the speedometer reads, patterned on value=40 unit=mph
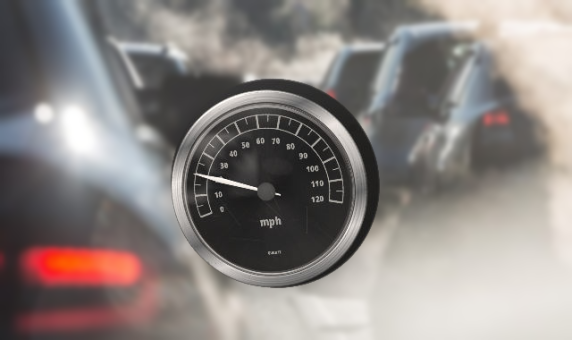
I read value=20 unit=mph
